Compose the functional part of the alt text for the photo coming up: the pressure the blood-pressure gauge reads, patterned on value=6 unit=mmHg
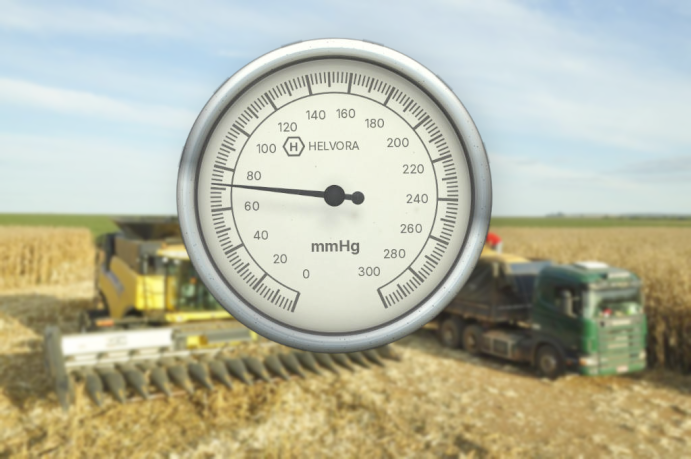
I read value=72 unit=mmHg
